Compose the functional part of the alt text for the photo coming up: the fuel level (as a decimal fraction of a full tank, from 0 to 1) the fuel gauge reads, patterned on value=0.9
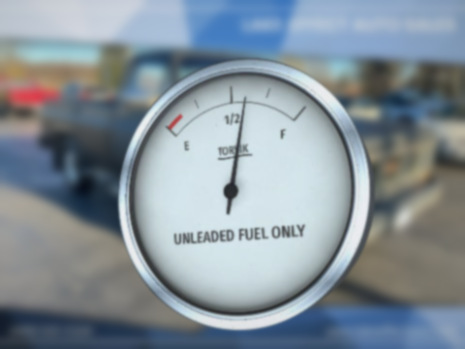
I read value=0.625
